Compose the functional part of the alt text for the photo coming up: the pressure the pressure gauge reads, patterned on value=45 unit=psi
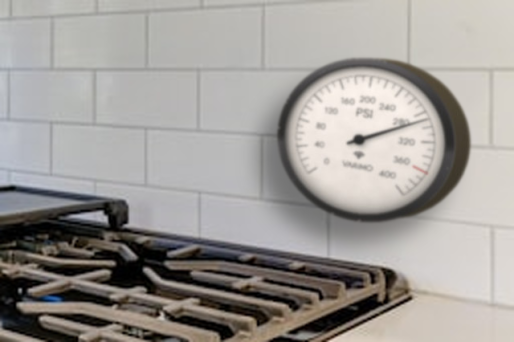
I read value=290 unit=psi
